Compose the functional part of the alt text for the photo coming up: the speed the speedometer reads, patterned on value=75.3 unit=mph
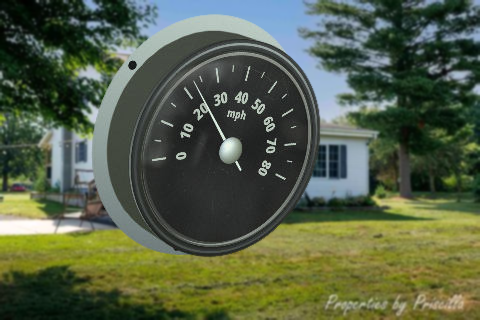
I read value=22.5 unit=mph
